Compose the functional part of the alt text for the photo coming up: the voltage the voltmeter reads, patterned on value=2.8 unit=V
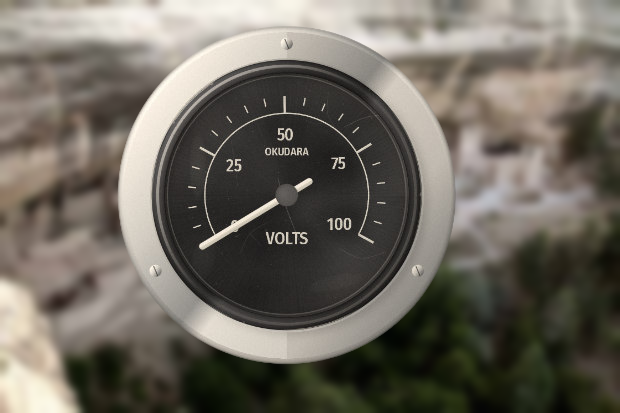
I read value=0 unit=V
